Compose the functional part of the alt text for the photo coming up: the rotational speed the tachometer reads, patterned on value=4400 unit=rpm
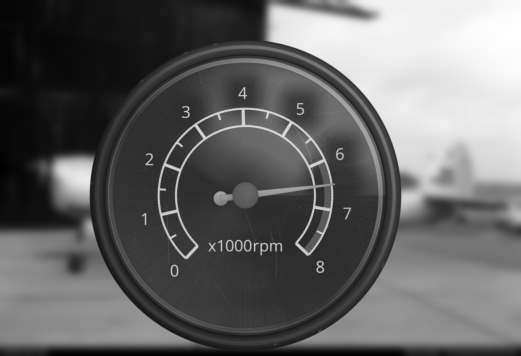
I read value=6500 unit=rpm
